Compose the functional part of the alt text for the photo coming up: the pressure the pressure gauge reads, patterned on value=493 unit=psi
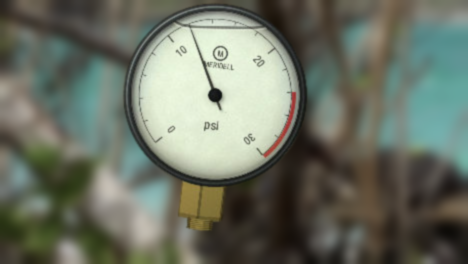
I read value=12 unit=psi
